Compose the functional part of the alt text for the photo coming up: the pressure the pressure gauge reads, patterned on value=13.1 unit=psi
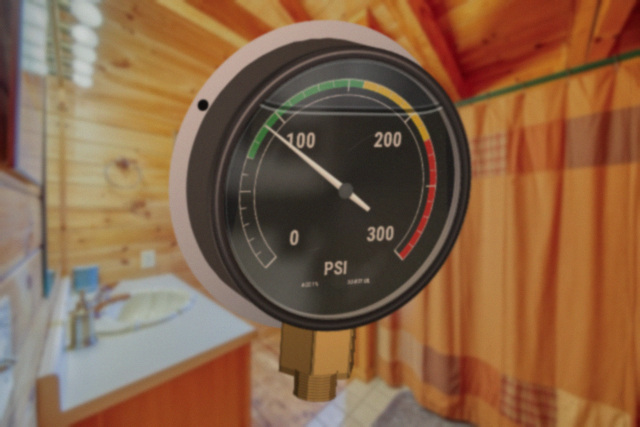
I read value=90 unit=psi
